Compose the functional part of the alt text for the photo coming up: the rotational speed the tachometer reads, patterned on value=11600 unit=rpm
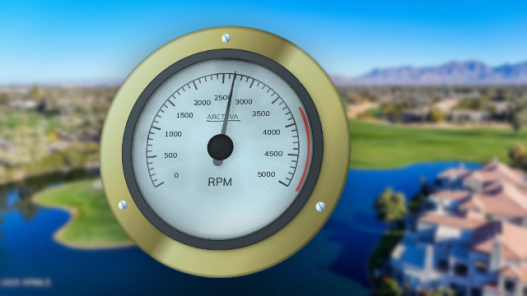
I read value=2700 unit=rpm
